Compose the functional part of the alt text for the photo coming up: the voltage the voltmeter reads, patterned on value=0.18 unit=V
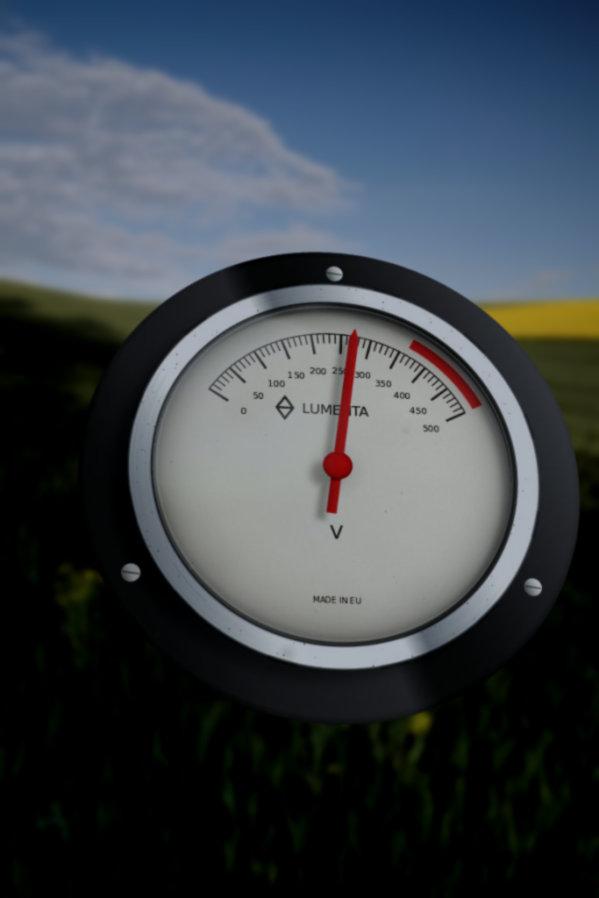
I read value=270 unit=V
